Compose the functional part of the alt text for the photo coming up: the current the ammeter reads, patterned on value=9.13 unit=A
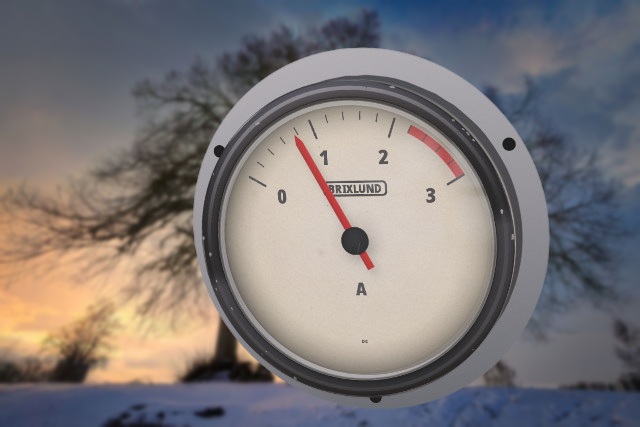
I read value=0.8 unit=A
